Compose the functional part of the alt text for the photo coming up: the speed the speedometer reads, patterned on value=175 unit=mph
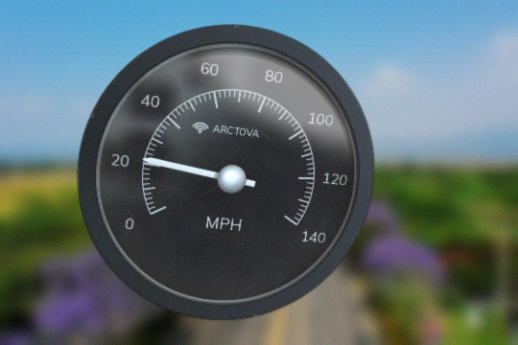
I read value=22 unit=mph
